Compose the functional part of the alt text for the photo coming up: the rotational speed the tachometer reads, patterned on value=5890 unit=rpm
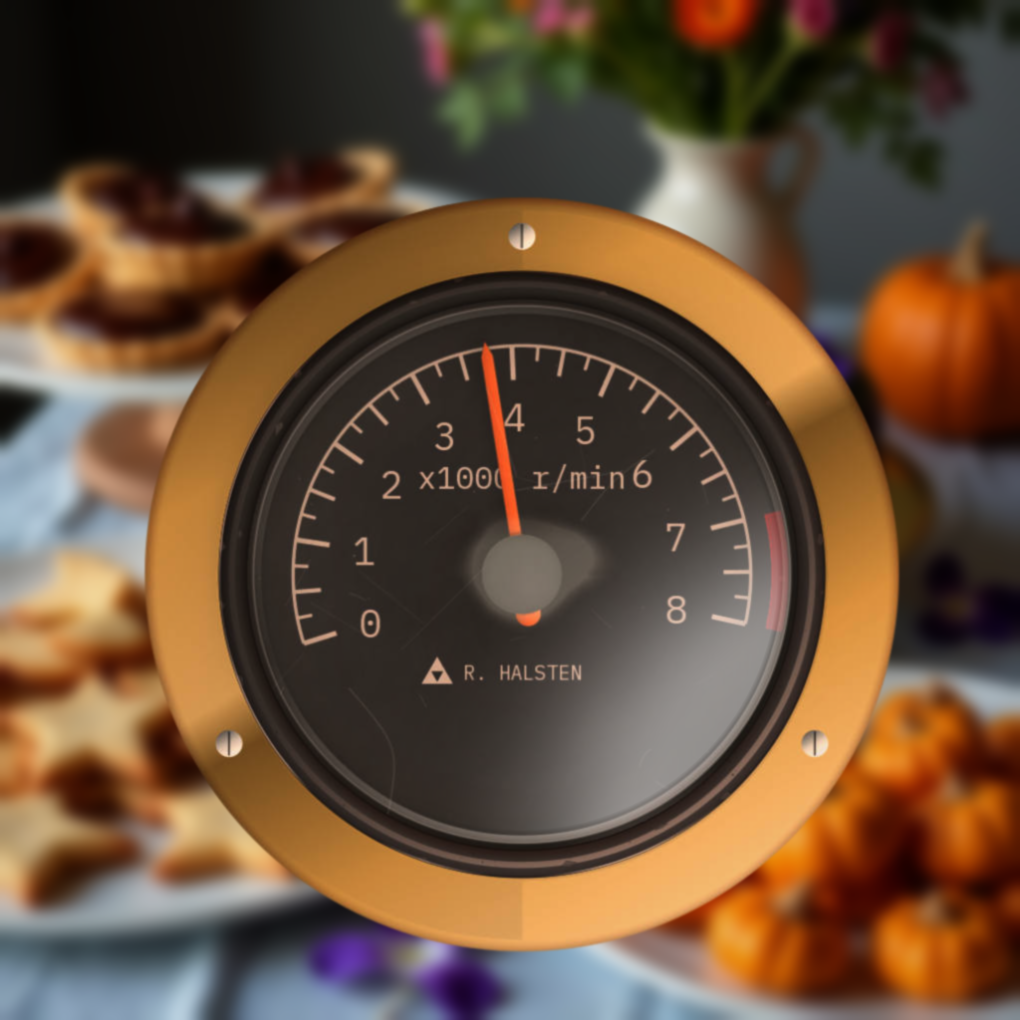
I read value=3750 unit=rpm
